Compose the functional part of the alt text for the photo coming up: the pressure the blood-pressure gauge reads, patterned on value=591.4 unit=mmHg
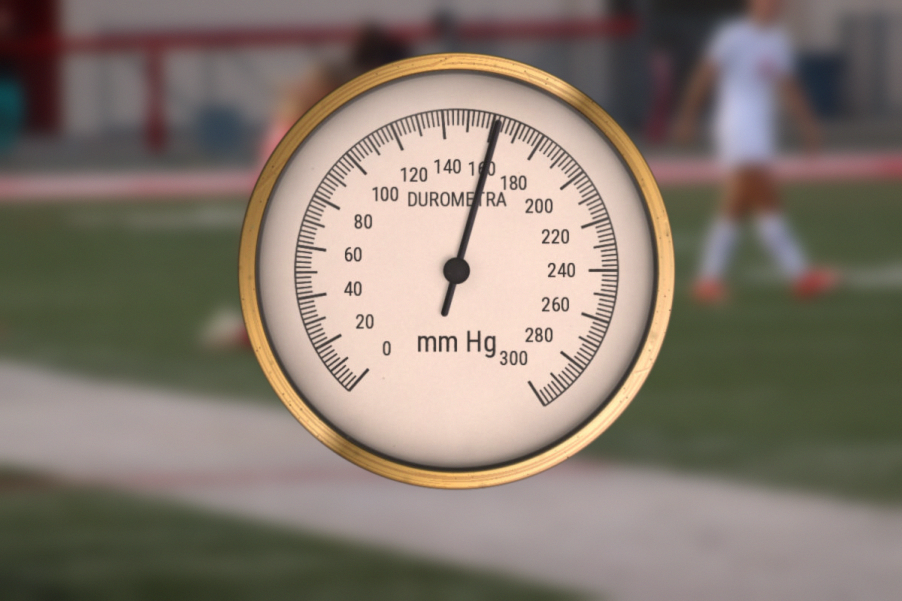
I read value=162 unit=mmHg
